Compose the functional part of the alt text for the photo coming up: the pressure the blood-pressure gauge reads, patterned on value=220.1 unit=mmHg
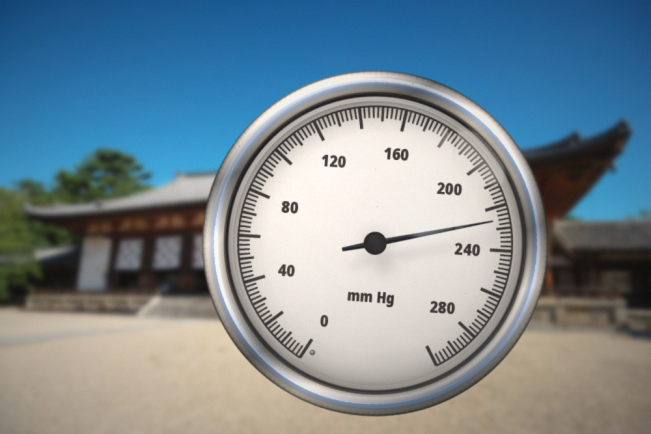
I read value=226 unit=mmHg
